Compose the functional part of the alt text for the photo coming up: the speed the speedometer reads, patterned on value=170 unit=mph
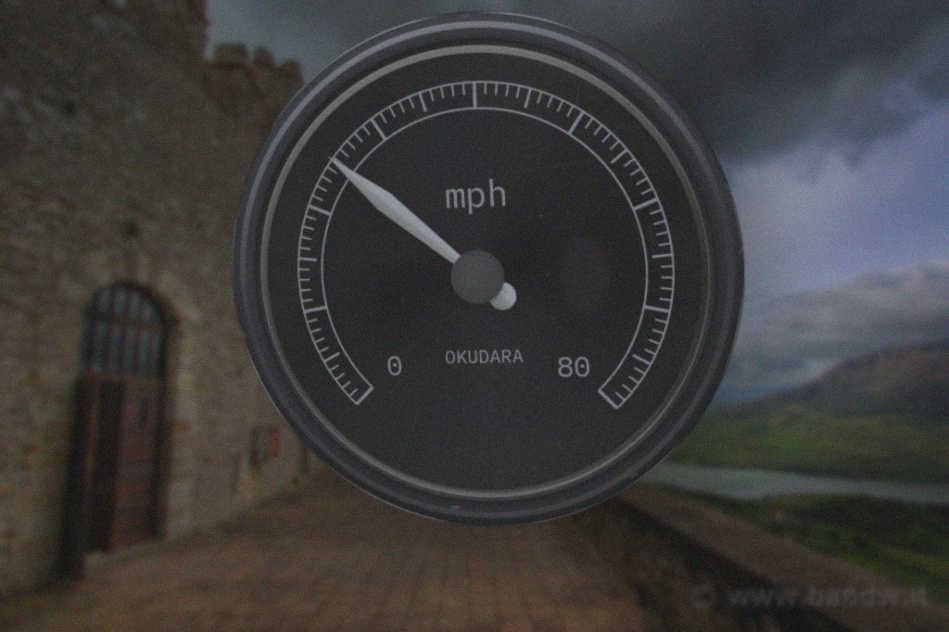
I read value=25 unit=mph
